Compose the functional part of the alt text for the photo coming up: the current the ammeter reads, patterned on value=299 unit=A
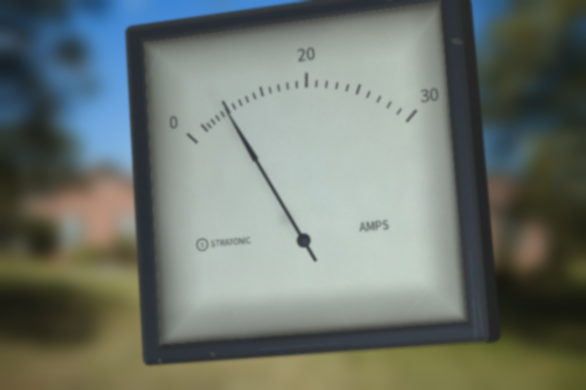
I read value=10 unit=A
